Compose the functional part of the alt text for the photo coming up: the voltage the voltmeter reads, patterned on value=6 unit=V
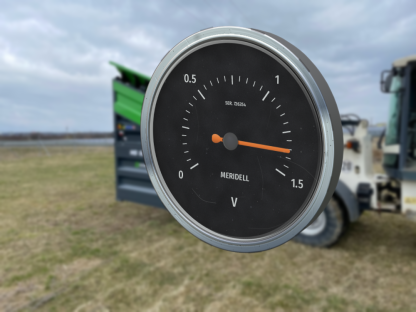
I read value=1.35 unit=V
